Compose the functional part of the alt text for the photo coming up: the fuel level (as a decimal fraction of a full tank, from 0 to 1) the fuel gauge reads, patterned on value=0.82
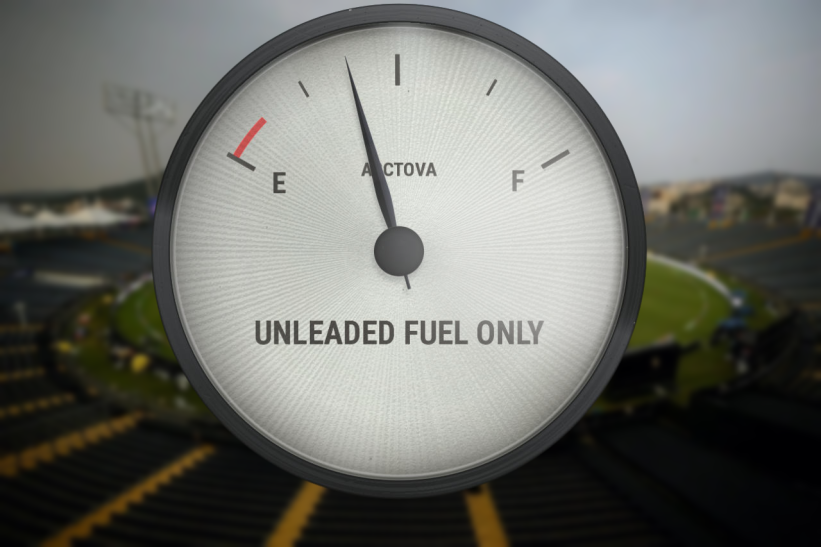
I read value=0.375
